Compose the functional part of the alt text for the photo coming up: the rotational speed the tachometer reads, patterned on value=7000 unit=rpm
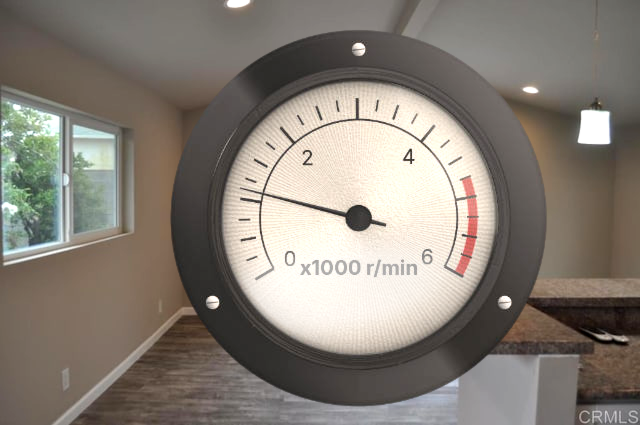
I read value=1125 unit=rpm
